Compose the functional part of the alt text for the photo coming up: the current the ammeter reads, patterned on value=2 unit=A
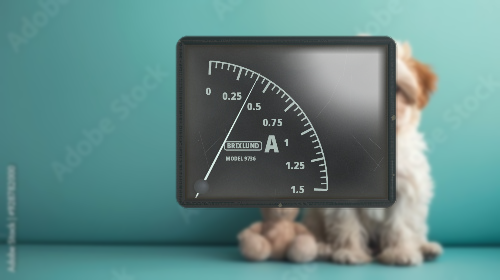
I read value=0.4 unit=A
